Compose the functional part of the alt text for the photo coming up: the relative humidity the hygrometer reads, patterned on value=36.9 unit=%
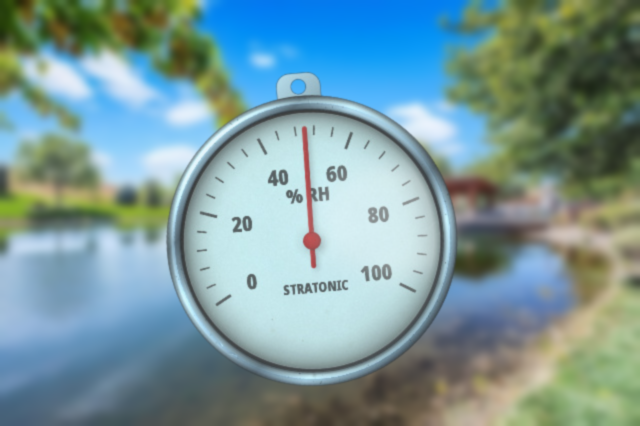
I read value=50 unit=%
